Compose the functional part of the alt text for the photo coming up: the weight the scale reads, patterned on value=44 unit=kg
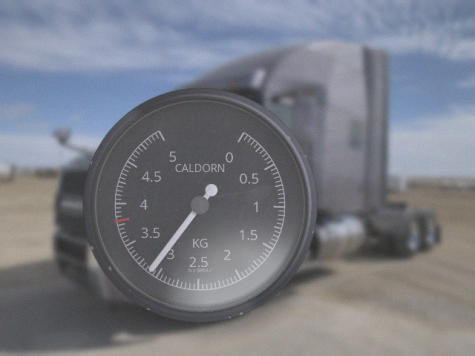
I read value=3.1 unit=kg
